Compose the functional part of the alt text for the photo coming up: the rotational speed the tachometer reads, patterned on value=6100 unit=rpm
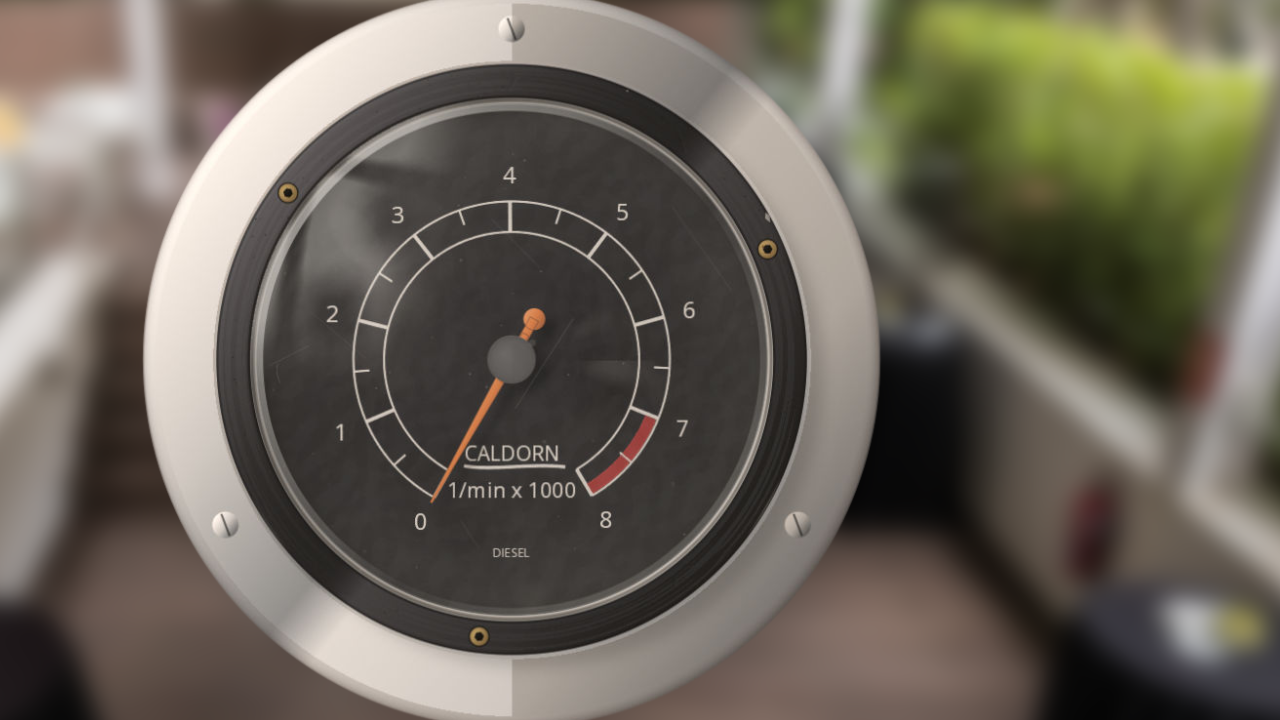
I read value=0 unit=rpm
